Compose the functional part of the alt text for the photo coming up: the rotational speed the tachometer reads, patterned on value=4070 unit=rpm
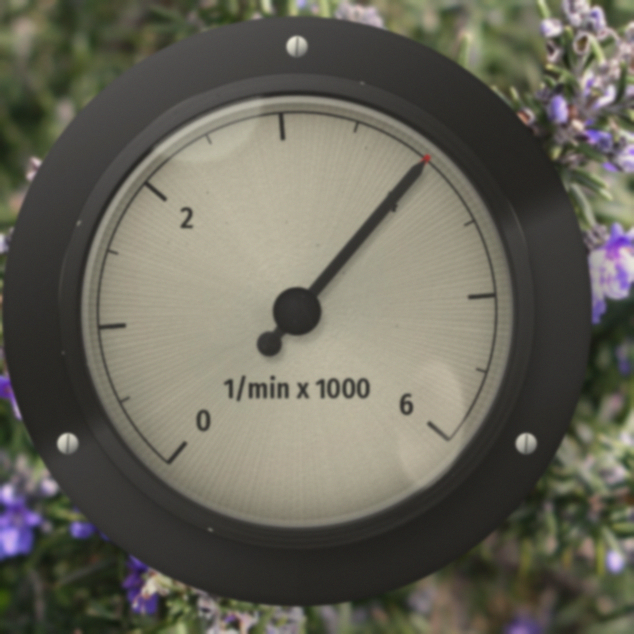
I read value=4000 unit=rpm
